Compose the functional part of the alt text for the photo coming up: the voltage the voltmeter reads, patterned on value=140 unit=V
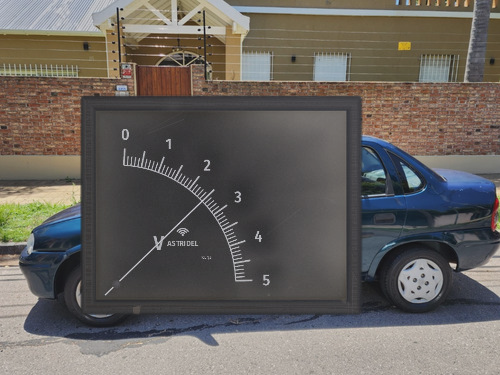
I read value=2.5 unit=V
